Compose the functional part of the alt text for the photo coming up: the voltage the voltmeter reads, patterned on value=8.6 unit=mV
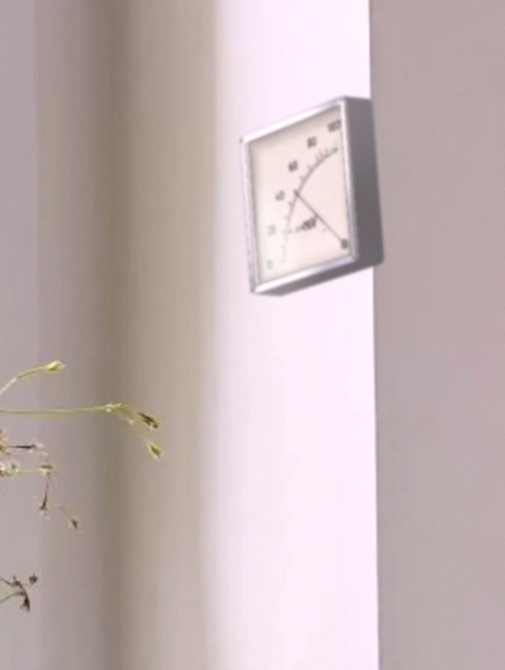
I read value=50 unit=mV
